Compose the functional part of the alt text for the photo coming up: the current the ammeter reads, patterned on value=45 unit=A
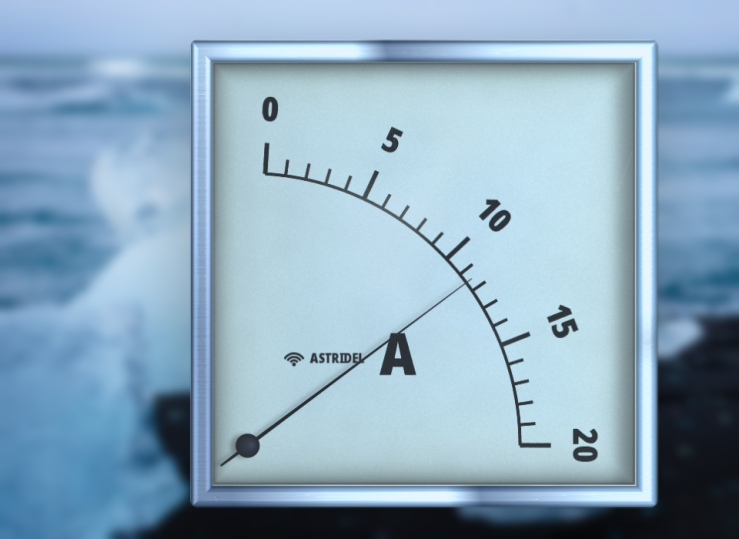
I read value=11.5 unit=A
